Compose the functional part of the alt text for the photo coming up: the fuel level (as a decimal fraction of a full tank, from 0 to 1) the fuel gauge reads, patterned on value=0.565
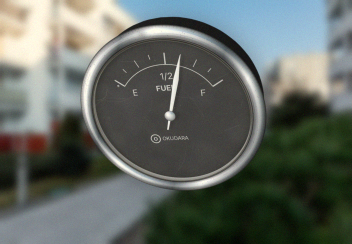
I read value=0.625
